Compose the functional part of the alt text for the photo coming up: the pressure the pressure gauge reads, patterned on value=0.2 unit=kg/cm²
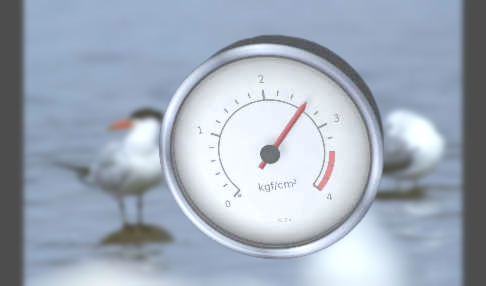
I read value=2.6 unit=kg/cm²
